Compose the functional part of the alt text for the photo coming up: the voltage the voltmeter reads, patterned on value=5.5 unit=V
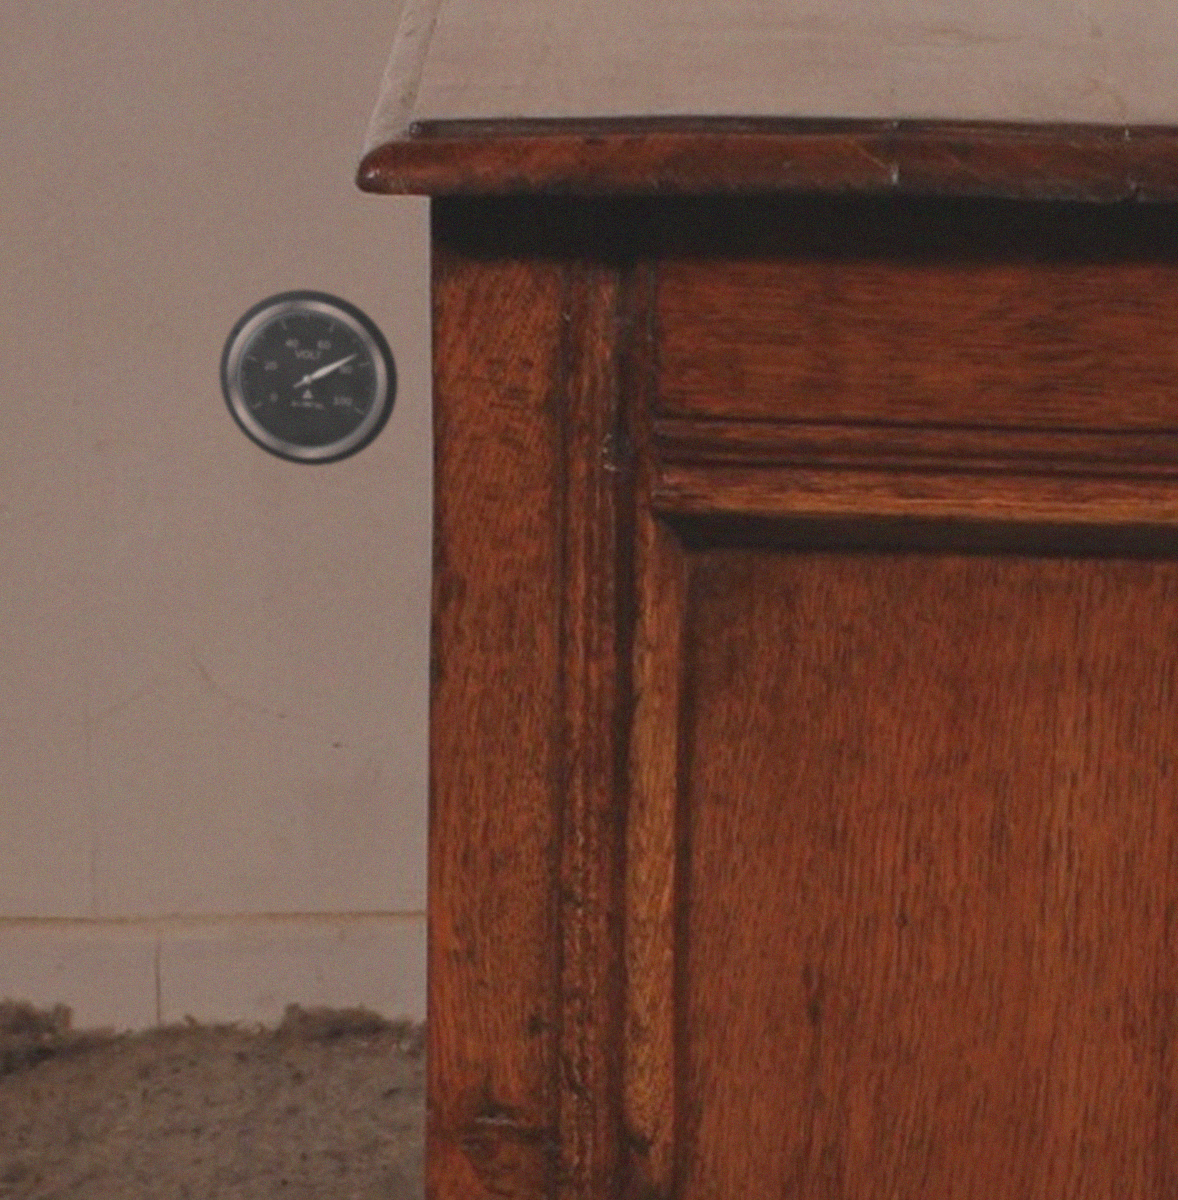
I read value=75 unit=V
